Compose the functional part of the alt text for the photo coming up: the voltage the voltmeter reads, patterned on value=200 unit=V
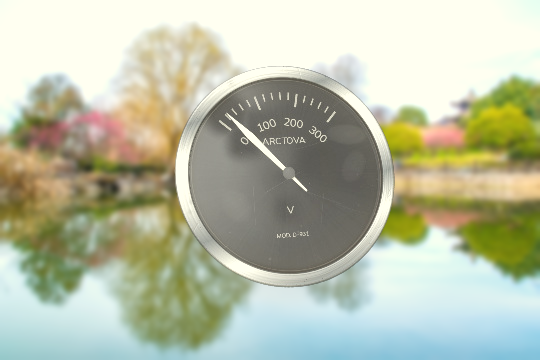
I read value=20 unit=V
